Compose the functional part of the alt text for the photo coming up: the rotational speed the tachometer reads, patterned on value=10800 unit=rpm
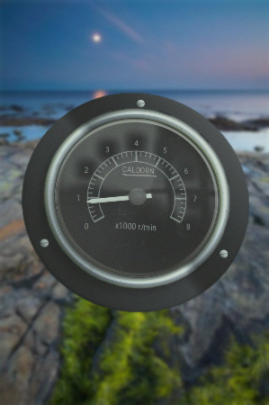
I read value=800 unit=rpm
